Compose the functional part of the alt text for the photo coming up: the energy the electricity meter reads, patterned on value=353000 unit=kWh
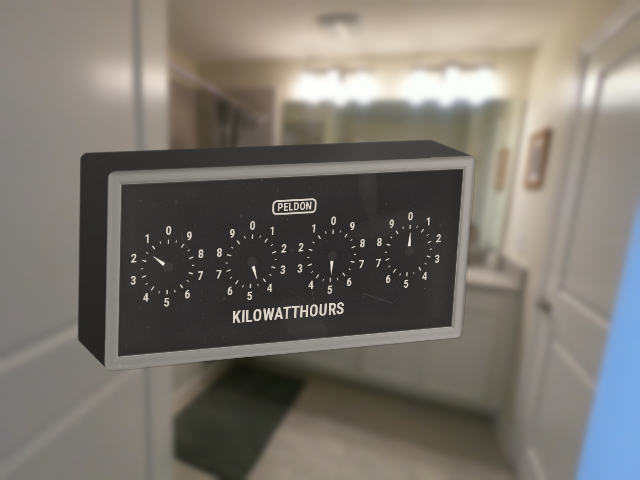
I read value=1450 unit=kWh
